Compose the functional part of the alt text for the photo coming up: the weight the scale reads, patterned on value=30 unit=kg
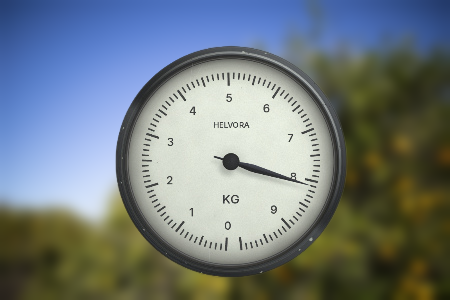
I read value=8.1 unit=kg
